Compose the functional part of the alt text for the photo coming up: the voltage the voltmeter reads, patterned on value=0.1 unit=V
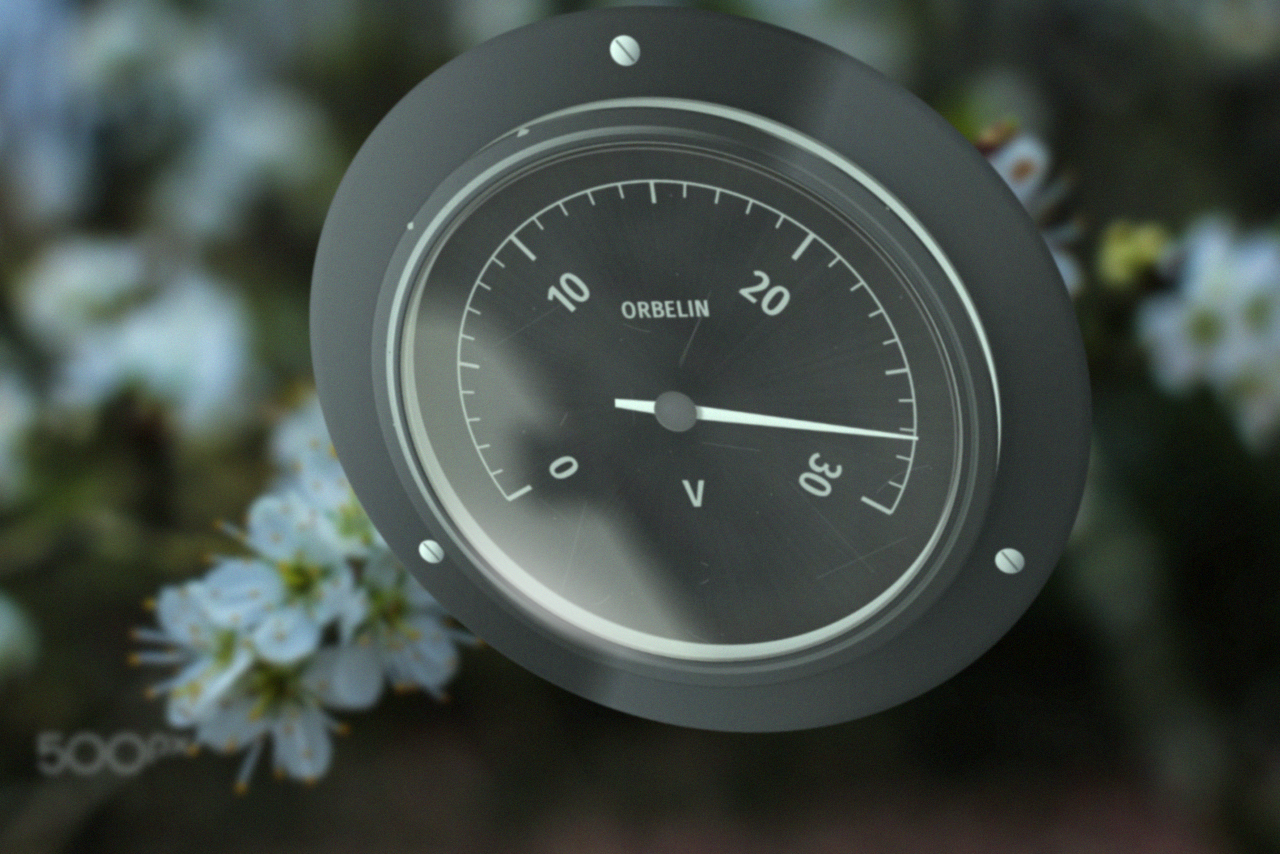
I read value=27 unit=V
